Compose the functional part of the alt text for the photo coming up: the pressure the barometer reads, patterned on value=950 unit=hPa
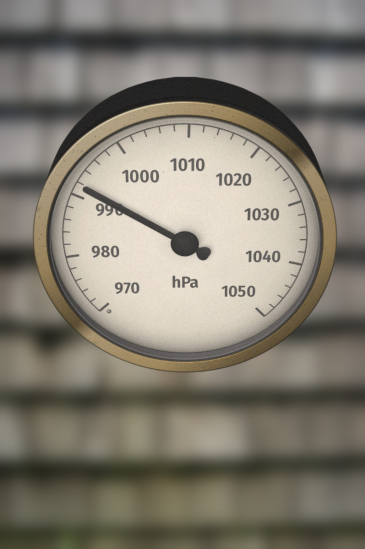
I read value=992 unit=hPa
